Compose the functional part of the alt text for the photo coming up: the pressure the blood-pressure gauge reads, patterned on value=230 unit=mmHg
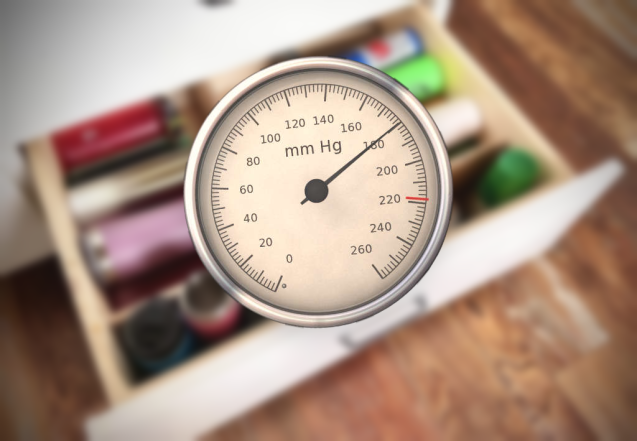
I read value=180 unit=mmHg
